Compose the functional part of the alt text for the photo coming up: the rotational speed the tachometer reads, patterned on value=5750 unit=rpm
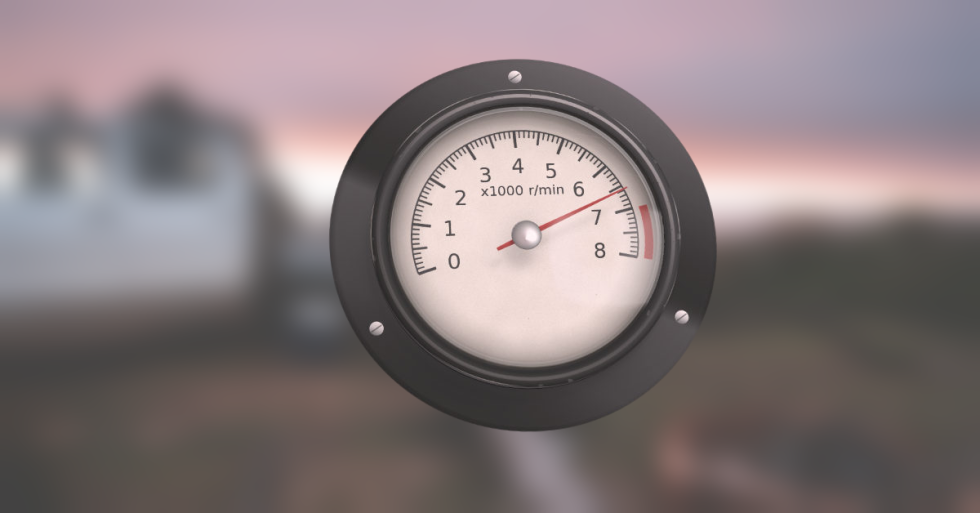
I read value=6600 unit=rpm
